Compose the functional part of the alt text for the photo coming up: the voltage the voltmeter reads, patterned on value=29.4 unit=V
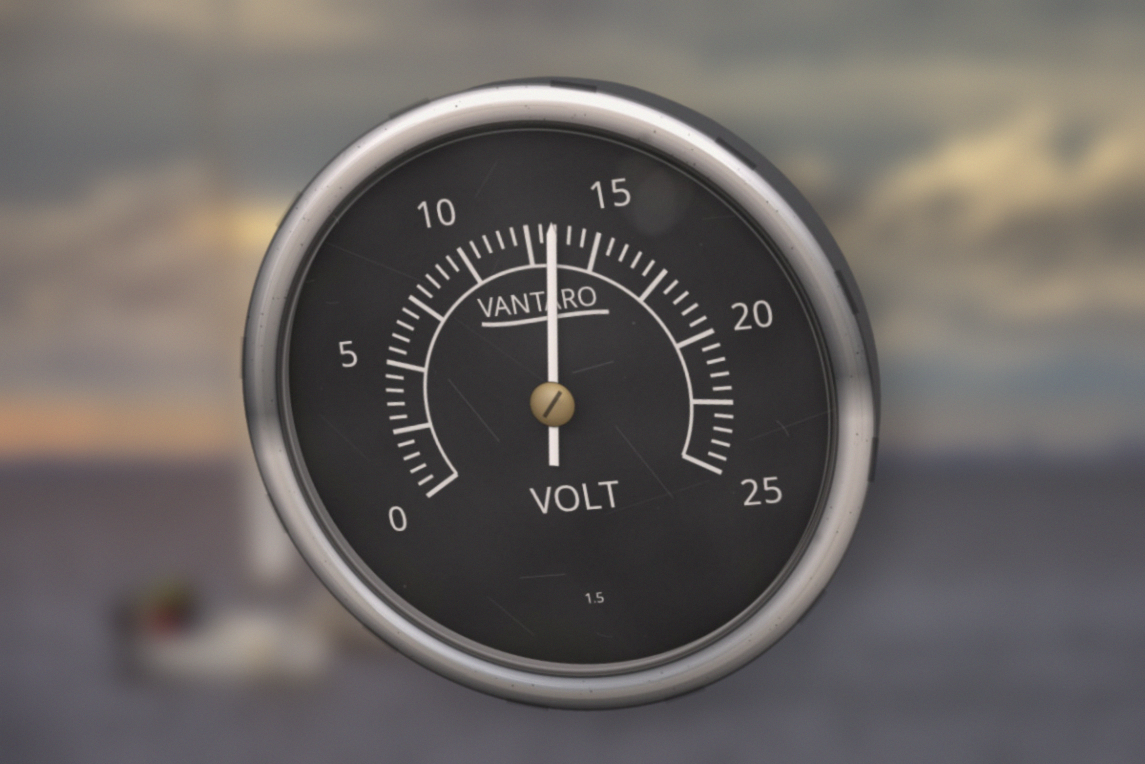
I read value=13.5 unit=V
